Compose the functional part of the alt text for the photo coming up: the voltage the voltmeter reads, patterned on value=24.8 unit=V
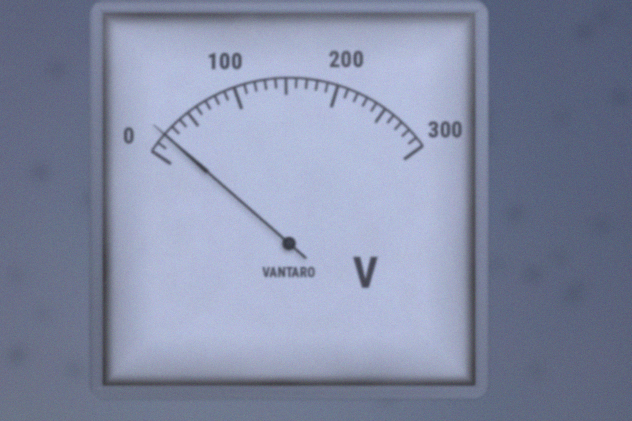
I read value=20 unit=V
